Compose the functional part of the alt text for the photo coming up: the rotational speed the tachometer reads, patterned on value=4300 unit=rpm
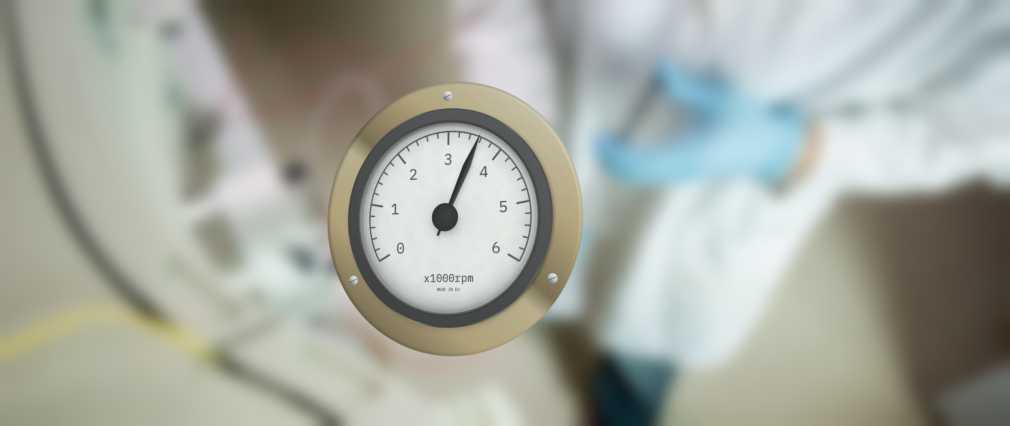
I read value=3600 unit=rpm
